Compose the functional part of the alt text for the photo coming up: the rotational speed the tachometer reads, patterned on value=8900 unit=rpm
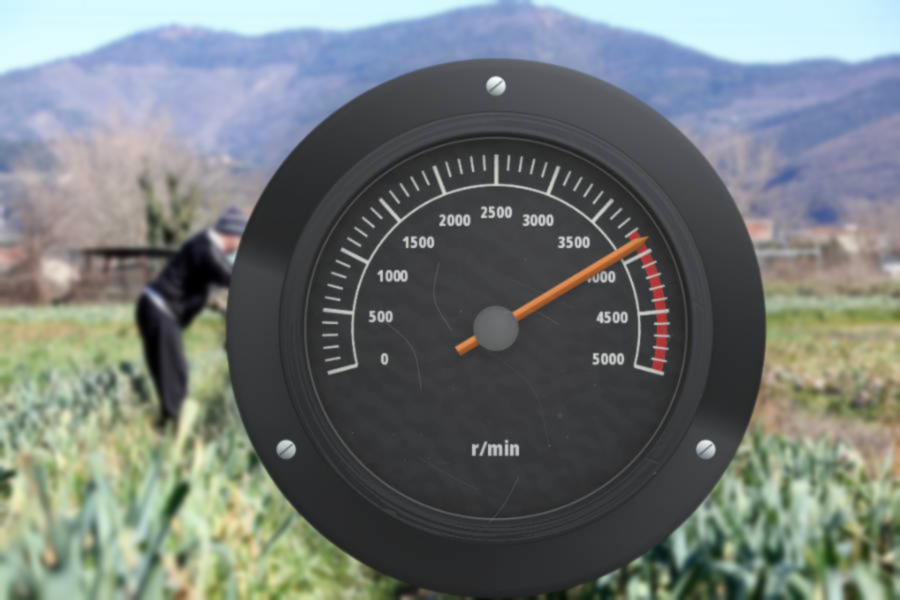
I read value=3900 unit=rpm
